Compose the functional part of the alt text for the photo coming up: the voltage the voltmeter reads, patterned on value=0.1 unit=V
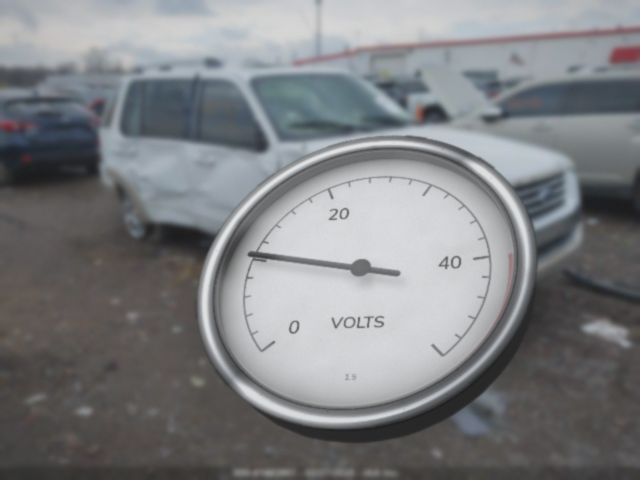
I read value=10 unit=V
